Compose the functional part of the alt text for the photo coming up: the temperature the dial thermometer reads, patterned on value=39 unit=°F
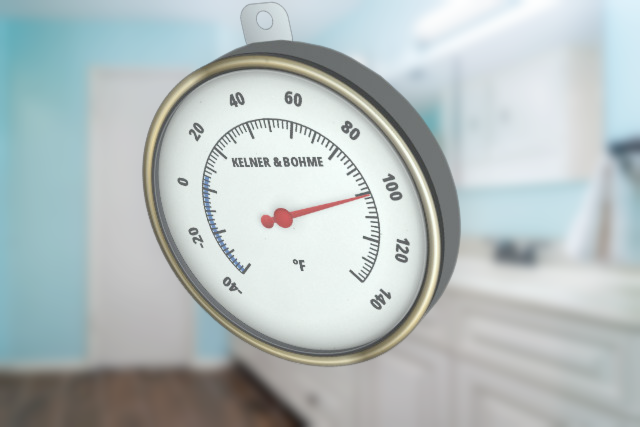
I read value=100 unit=°F
